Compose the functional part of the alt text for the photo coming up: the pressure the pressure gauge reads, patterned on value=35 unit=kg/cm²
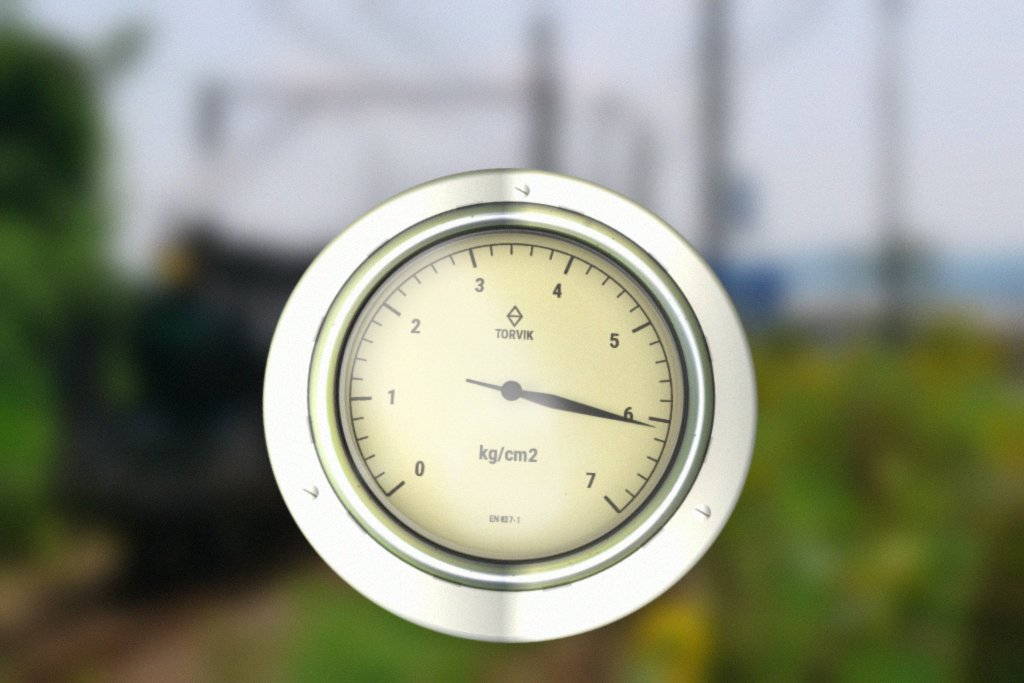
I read value=6.1 unit=kg/cm²
